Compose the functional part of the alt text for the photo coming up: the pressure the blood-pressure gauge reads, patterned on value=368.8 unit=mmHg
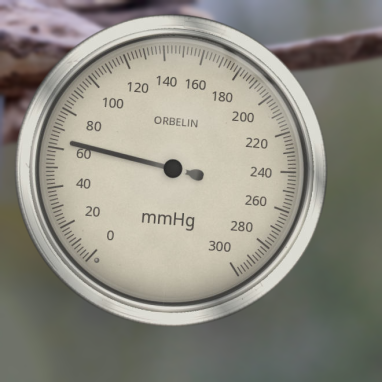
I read value=64 unit=mmHg
